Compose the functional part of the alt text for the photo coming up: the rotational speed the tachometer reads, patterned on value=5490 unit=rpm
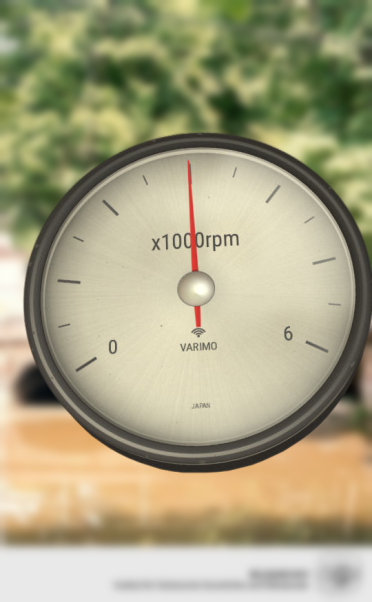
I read value=3000 unit=rpm
